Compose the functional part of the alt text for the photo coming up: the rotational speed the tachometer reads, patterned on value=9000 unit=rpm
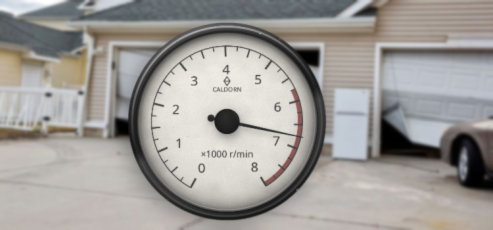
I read value=6750 unit=rpm
